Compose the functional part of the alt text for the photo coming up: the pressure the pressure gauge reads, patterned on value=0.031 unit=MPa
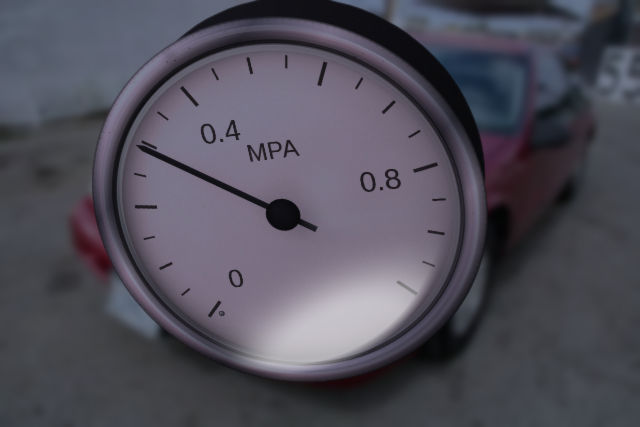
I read value=0.3 unit=MPa
